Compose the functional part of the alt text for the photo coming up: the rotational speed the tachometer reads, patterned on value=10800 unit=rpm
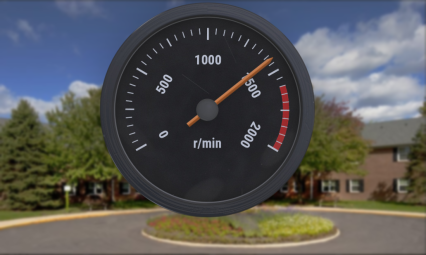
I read value=1425 unit=rpm
